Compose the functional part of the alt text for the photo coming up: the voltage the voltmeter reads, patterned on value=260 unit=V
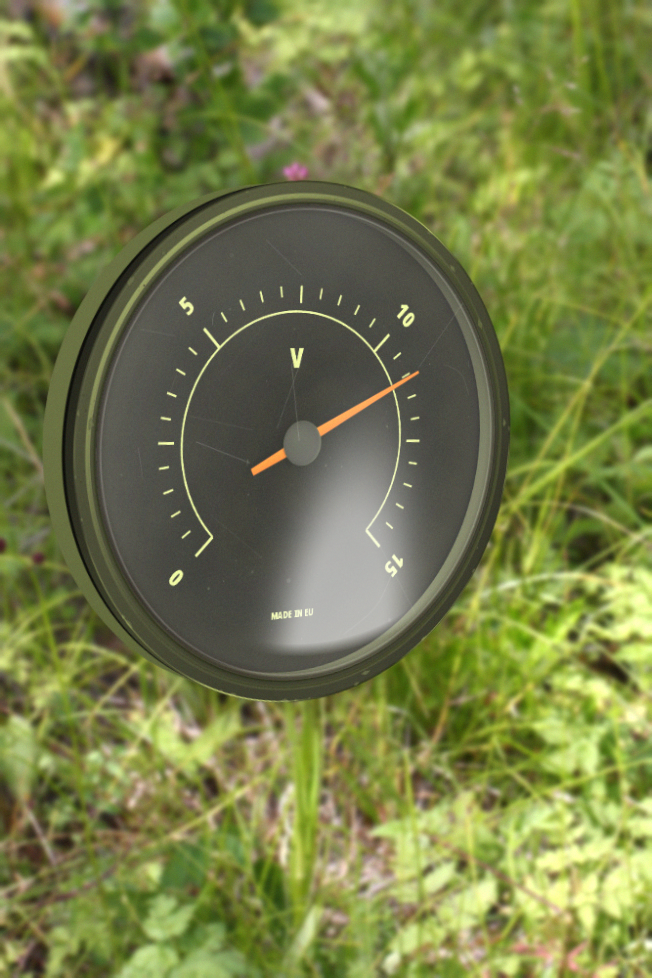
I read value=11 unit=V
